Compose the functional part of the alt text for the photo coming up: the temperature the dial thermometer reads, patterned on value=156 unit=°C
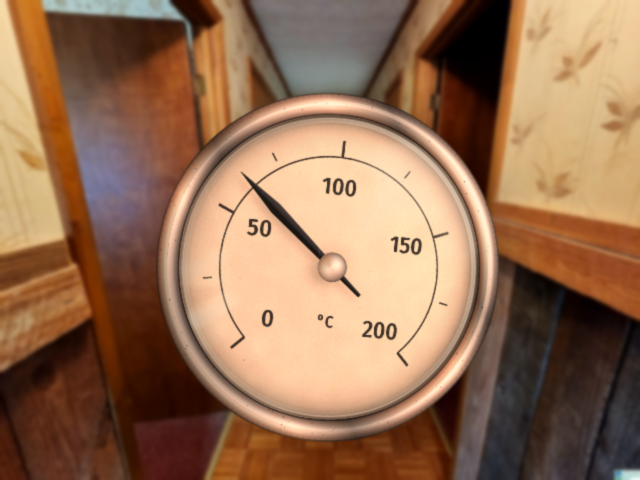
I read value=62.5 unit=°C
